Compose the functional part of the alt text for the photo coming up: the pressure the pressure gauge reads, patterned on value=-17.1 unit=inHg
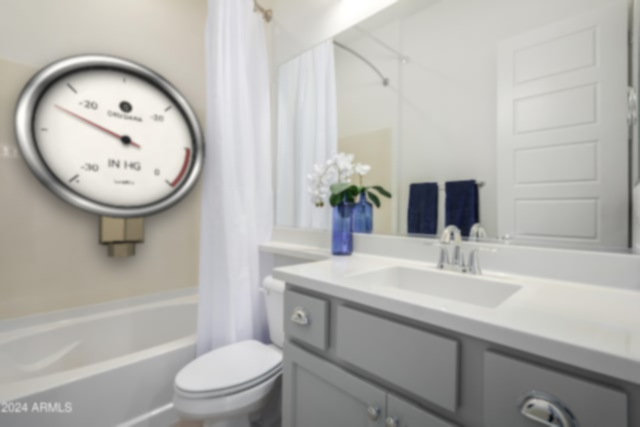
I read value=-22.5 unit=inHg
